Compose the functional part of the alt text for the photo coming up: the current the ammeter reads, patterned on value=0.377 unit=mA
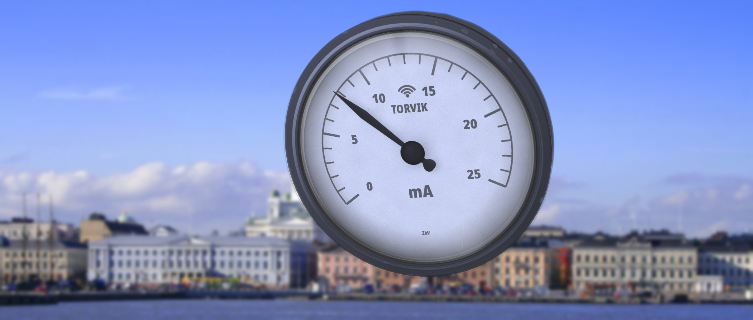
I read value=8 unit=mA
